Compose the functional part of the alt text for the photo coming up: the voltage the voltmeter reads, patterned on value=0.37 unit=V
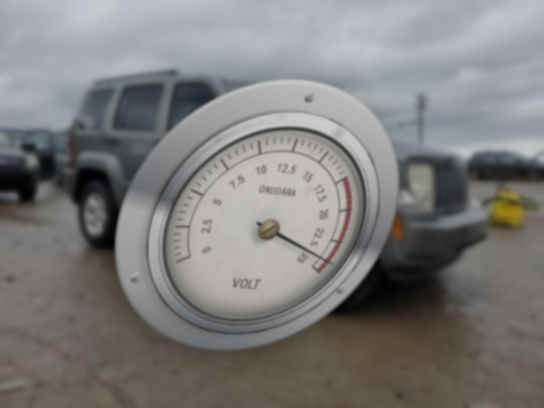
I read value=24 unit=V
